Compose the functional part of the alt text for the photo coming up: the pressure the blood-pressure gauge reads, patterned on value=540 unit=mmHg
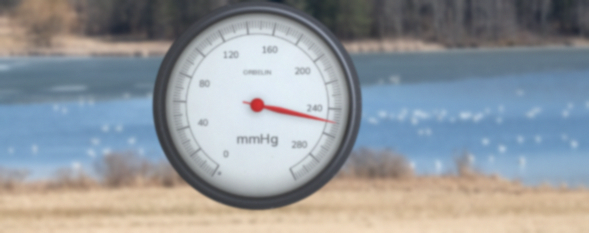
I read value=250 unit=mmHg
